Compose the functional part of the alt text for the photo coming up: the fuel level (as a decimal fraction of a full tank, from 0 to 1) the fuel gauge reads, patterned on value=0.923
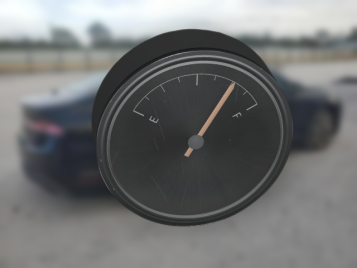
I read value=0.75
